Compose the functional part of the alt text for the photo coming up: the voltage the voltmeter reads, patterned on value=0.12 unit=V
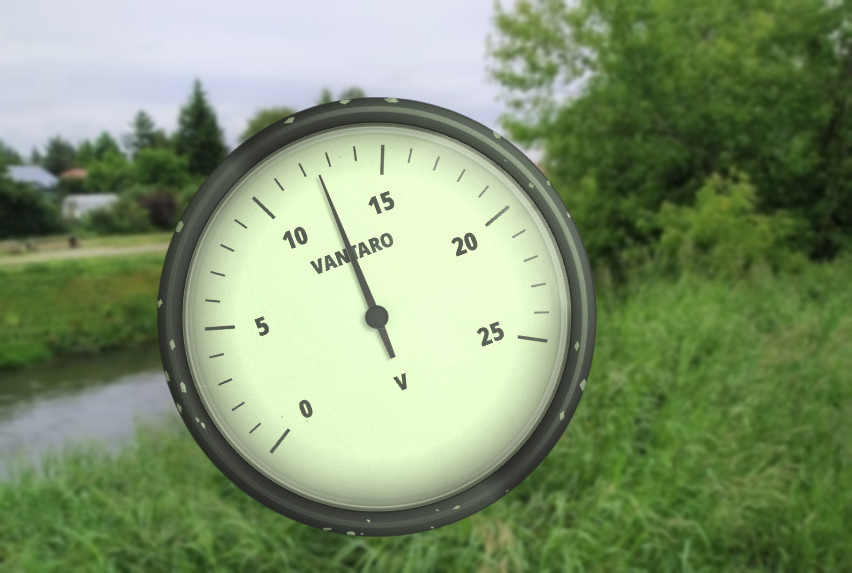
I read value=12.5 unit=V
